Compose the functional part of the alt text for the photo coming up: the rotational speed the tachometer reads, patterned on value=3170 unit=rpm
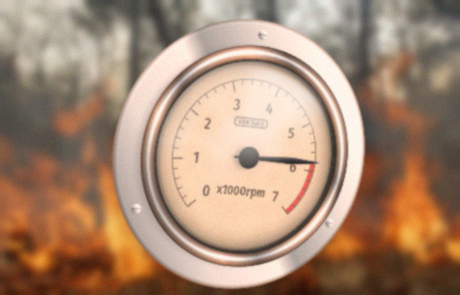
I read value=5800 unit=rpm
